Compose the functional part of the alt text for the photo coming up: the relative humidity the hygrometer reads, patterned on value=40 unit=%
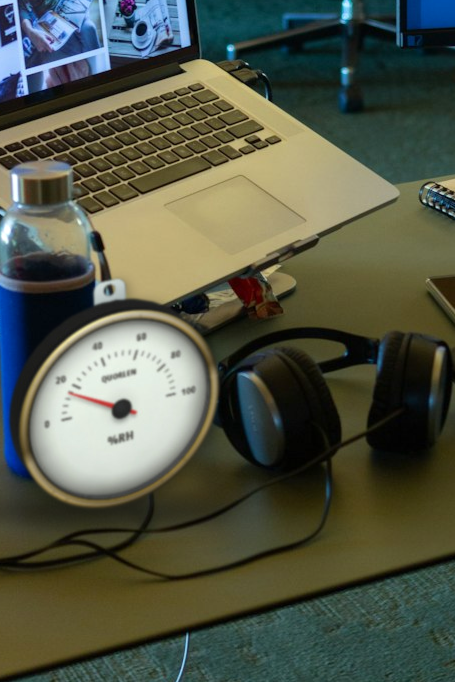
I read value=16 unit=%
